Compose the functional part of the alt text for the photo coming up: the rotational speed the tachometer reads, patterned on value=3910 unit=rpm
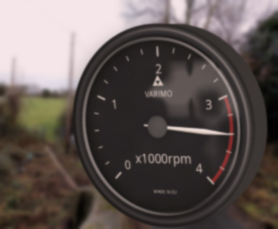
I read value=3400 unit=rpm
